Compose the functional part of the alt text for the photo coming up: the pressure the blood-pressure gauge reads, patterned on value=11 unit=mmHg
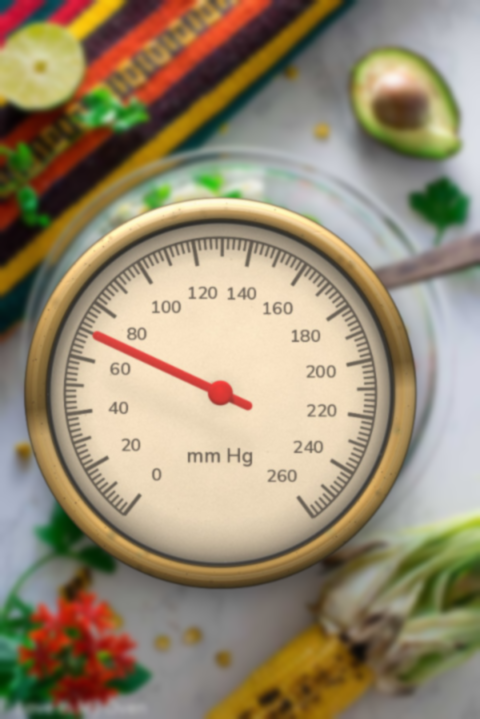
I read value=70 unit=mmHg
